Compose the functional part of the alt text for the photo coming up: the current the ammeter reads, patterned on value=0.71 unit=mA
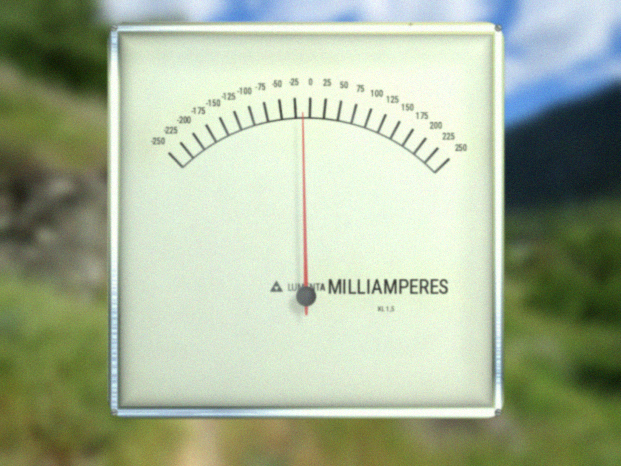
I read value=-12.5 unit=mA
